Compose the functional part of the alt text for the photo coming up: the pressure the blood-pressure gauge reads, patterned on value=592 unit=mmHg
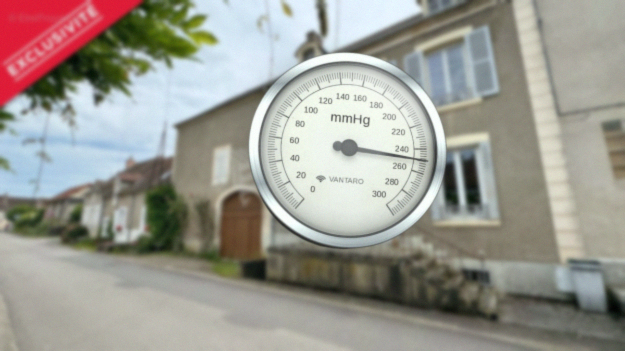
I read value=250 unit=mmHg
